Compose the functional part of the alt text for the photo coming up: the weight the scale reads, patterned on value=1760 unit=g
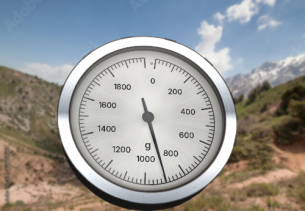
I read value=900 unit=g
